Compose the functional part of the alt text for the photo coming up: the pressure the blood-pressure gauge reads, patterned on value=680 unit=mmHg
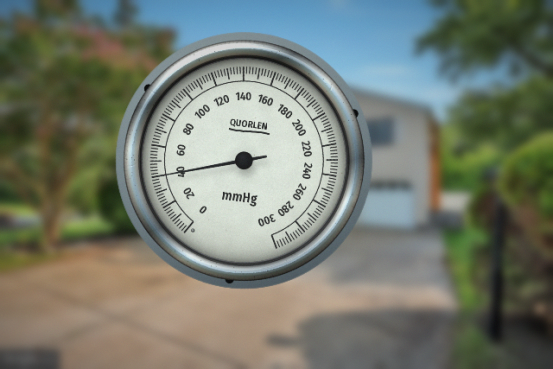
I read value=40 unit=mmHg
